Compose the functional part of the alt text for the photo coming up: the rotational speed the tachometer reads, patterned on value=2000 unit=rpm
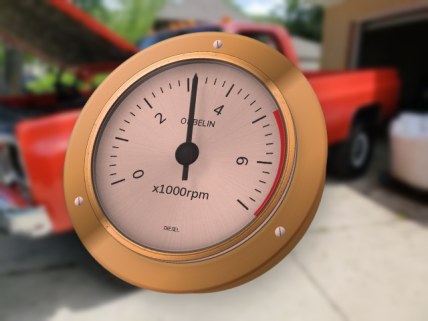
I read value=3200 unit=rpm
